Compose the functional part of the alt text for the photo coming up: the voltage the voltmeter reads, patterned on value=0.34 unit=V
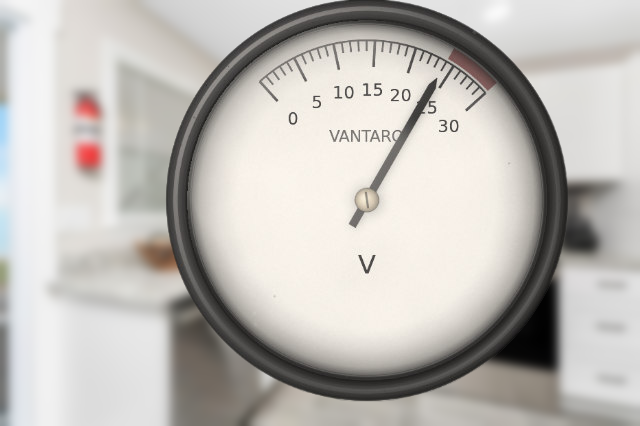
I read value=24 unit=V
